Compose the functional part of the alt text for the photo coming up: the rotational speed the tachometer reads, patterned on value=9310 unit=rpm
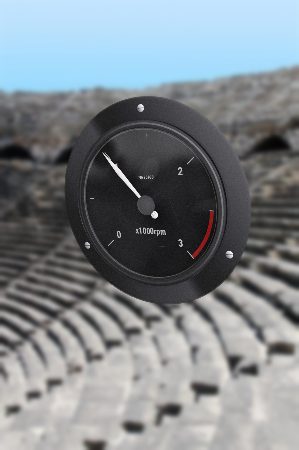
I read value=1000 unit=rpm
